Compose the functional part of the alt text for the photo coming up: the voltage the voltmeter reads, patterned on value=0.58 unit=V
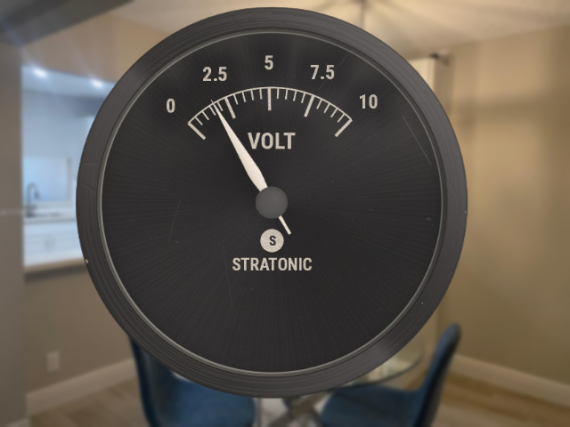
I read value=1.75 unit=V
